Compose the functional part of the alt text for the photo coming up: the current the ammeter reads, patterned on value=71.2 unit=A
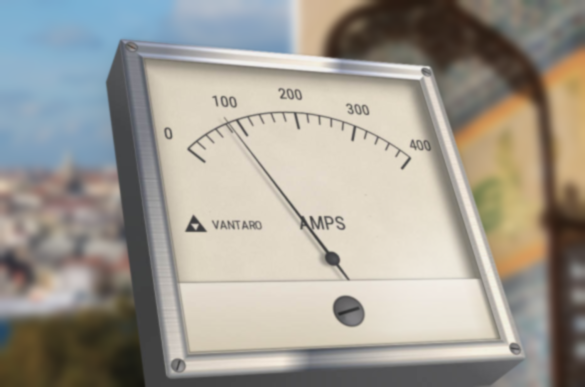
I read value=80 unit=A
